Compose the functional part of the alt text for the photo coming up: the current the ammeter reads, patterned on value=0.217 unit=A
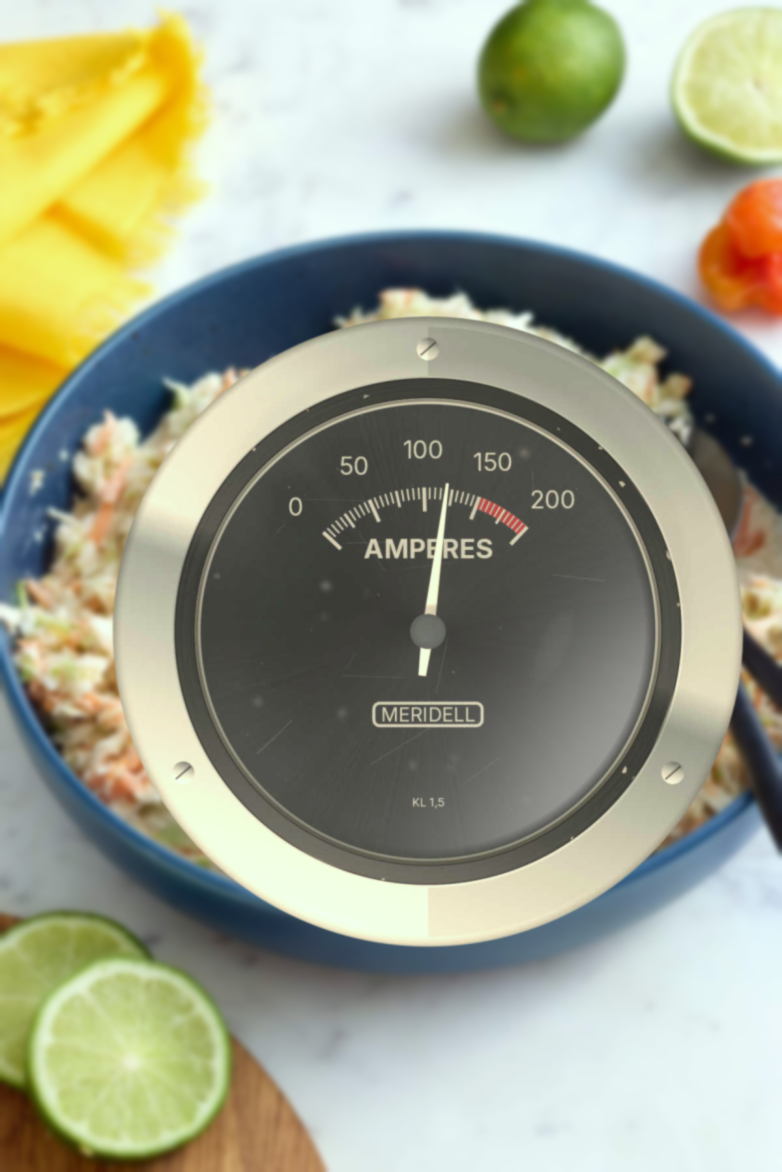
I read value=120 unit=A
